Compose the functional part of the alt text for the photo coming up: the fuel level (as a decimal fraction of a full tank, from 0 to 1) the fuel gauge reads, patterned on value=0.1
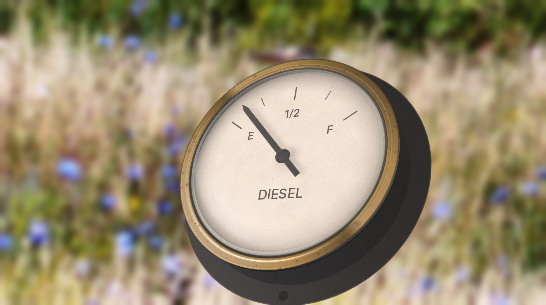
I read value=0.125
